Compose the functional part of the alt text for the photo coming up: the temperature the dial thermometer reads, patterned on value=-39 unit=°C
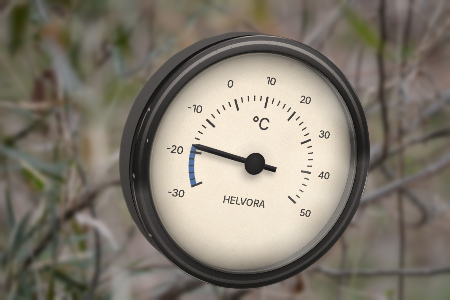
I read value=-18 unit=°C
